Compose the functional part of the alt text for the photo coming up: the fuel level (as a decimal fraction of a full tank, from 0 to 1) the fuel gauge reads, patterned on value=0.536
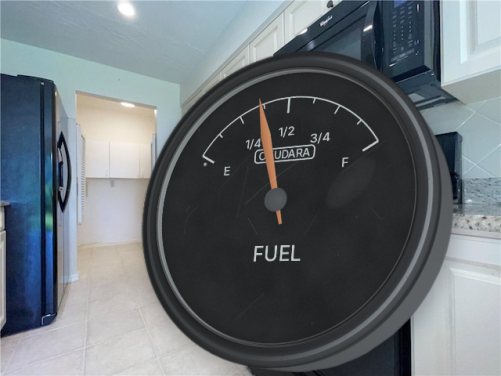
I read value=0.375
